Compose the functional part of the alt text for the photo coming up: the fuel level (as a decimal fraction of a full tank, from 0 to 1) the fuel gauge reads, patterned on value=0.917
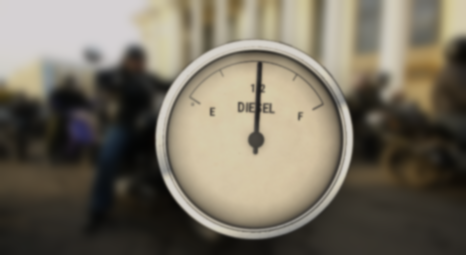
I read value=0.5
